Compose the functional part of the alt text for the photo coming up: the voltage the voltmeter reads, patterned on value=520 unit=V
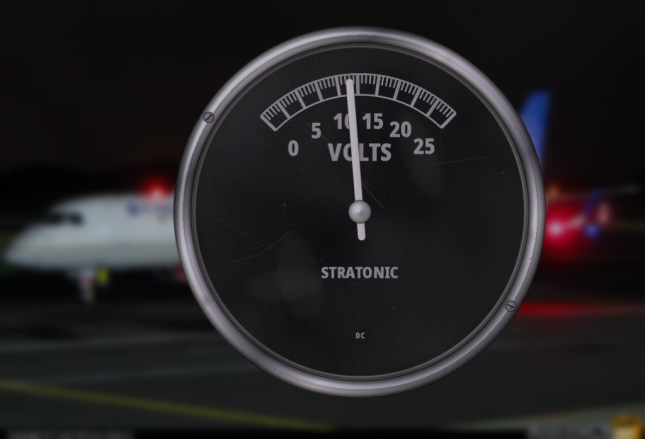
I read value=11.5 unit=V
